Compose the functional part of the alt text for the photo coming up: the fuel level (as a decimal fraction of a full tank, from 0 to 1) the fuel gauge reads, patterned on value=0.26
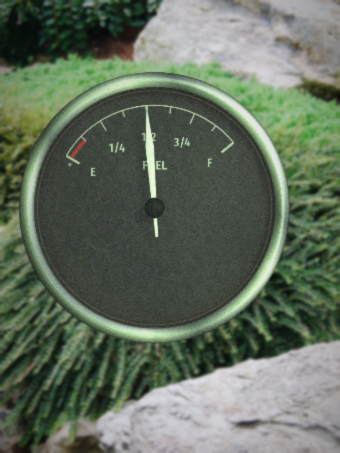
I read value=0.5
